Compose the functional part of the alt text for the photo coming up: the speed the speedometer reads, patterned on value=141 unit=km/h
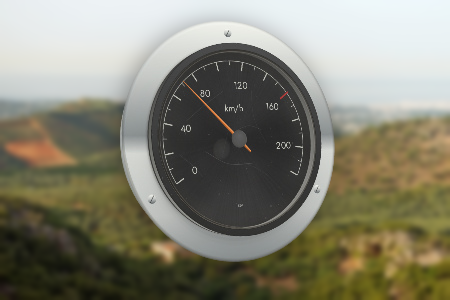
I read value=70 unit=km/h
